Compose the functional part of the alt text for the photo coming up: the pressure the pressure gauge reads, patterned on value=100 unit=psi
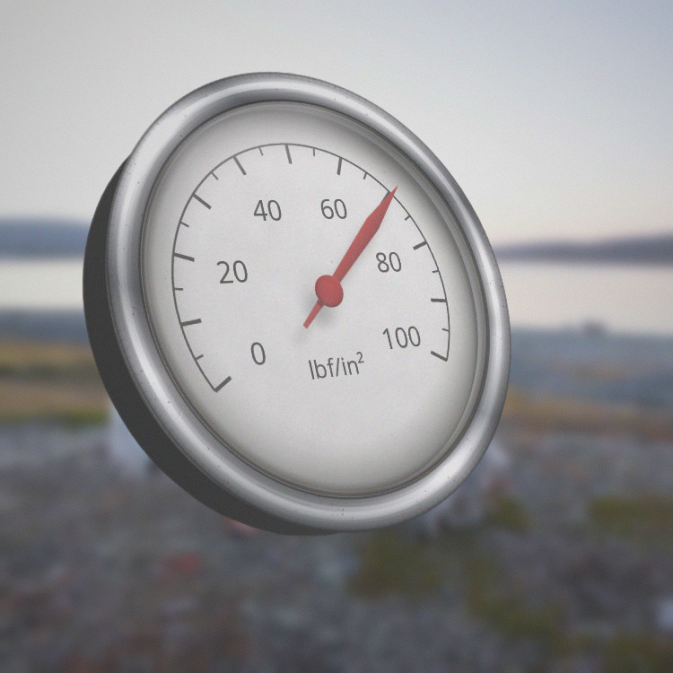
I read value=70 unit=psi
